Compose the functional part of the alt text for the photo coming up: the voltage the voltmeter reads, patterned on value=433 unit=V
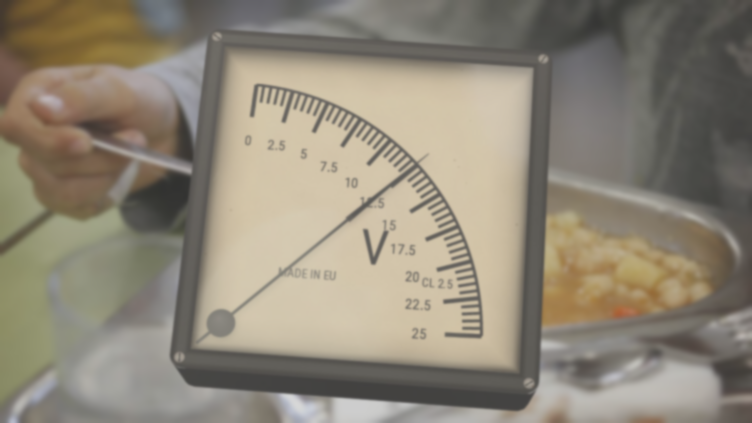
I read value=12.5 unit=V
